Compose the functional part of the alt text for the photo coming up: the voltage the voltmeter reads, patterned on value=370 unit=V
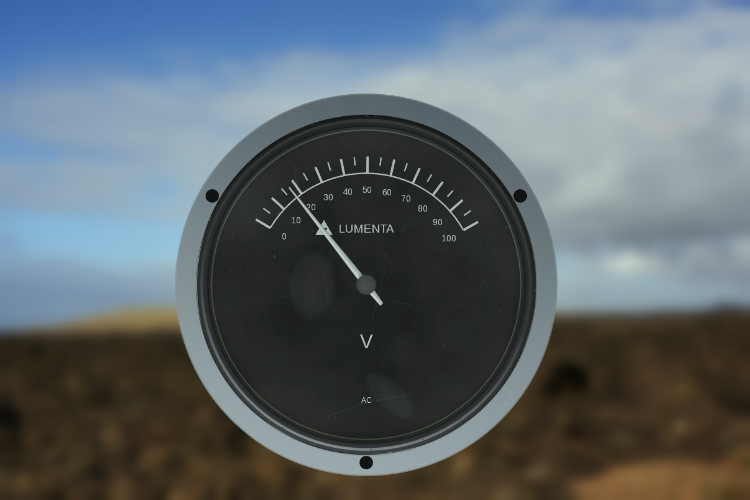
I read value=17.5 unit=V
